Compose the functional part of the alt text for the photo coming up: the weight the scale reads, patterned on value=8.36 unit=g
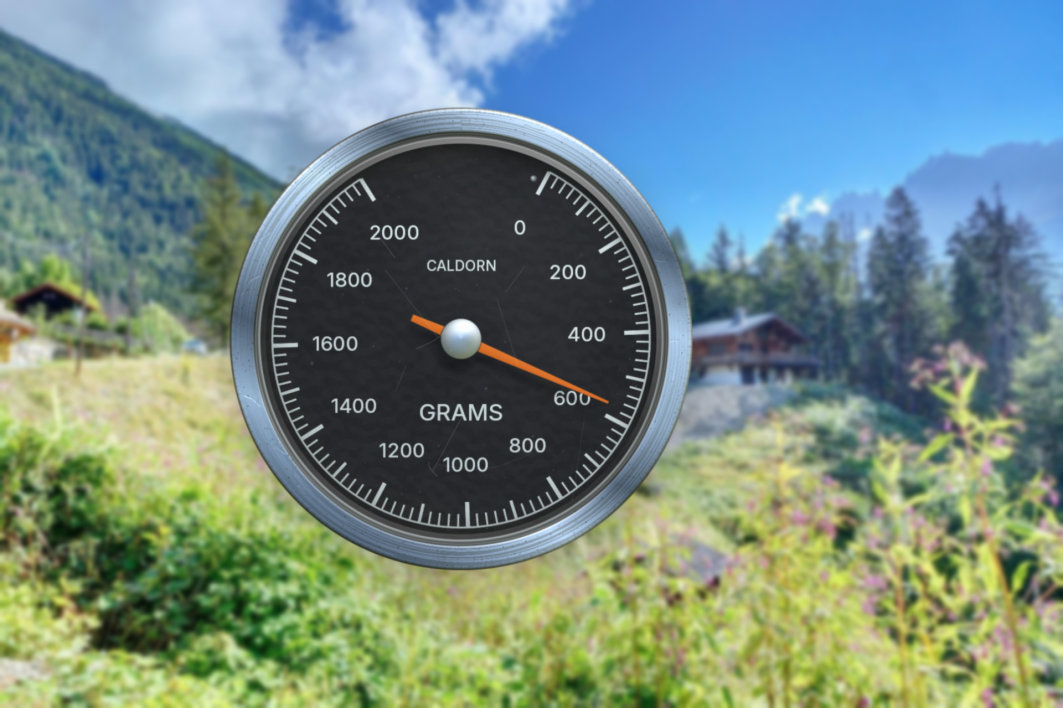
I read value=570 unit=g
